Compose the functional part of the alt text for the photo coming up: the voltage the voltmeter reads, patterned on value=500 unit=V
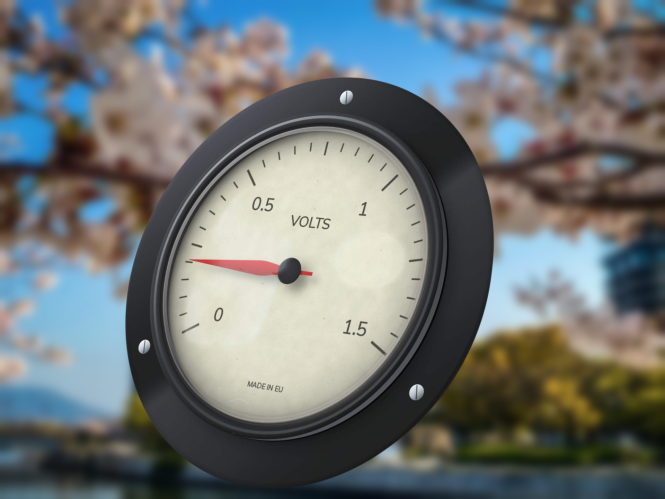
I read value=0.2 unit=V
